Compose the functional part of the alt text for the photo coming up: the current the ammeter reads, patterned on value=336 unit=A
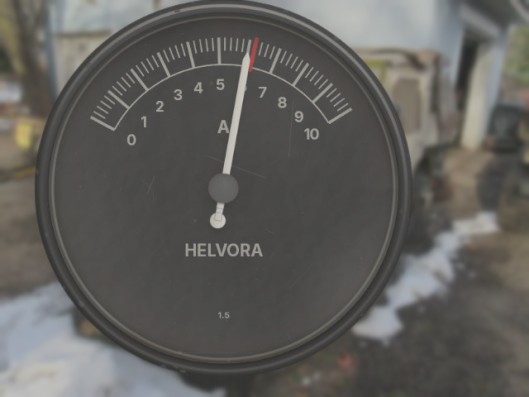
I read value=6 unit=A
